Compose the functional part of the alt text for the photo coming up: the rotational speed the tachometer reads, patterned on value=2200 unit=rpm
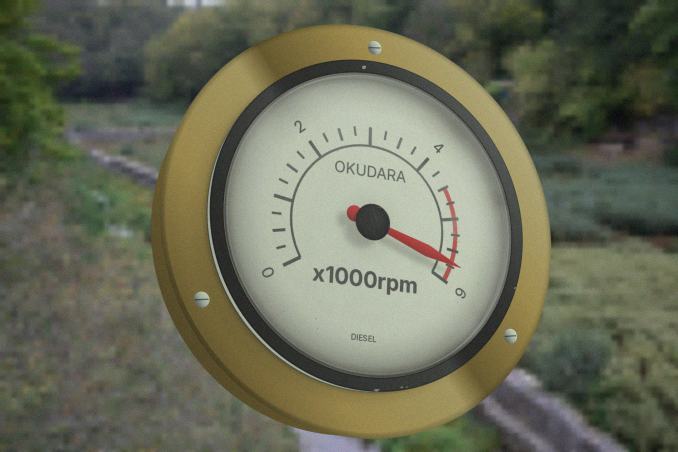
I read value=5750 unit=rpm
